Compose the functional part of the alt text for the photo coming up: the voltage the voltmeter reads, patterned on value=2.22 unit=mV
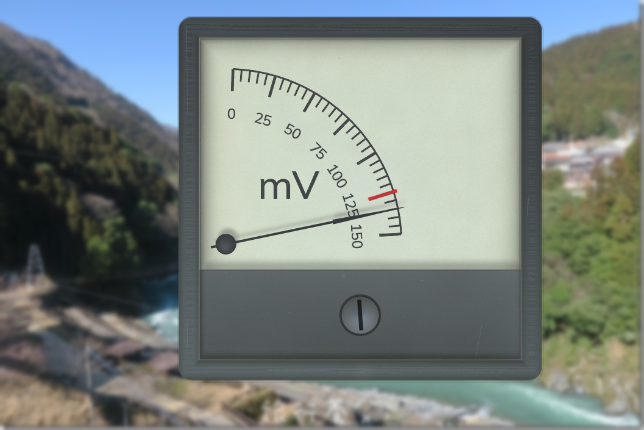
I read value=135 unit=mV
